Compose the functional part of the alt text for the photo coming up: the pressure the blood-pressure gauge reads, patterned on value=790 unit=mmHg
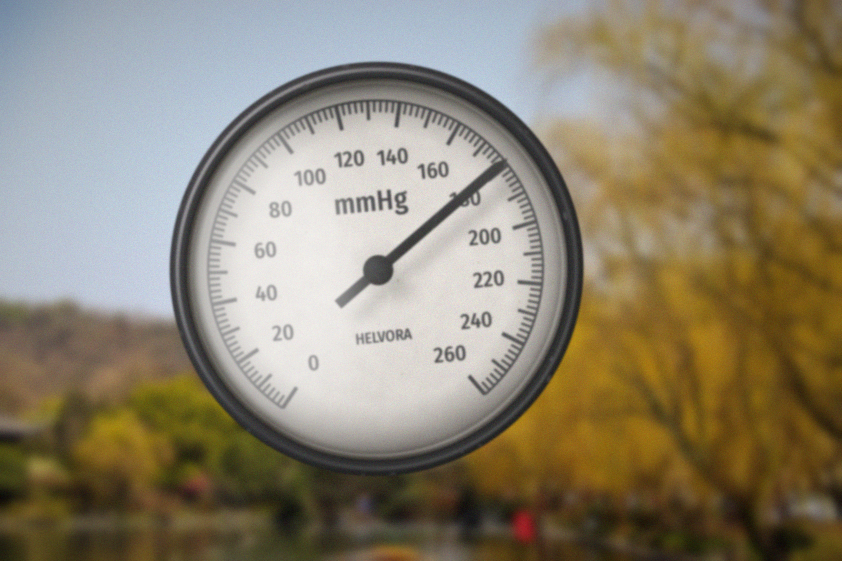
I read value=178 unit=mmHg
